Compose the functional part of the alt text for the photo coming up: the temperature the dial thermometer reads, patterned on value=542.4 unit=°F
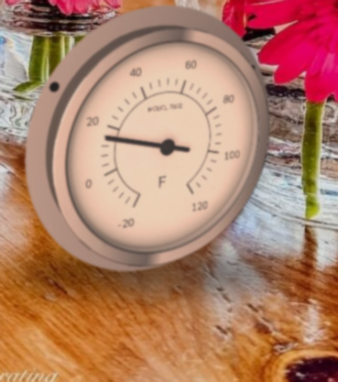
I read value=16 unit=°F
